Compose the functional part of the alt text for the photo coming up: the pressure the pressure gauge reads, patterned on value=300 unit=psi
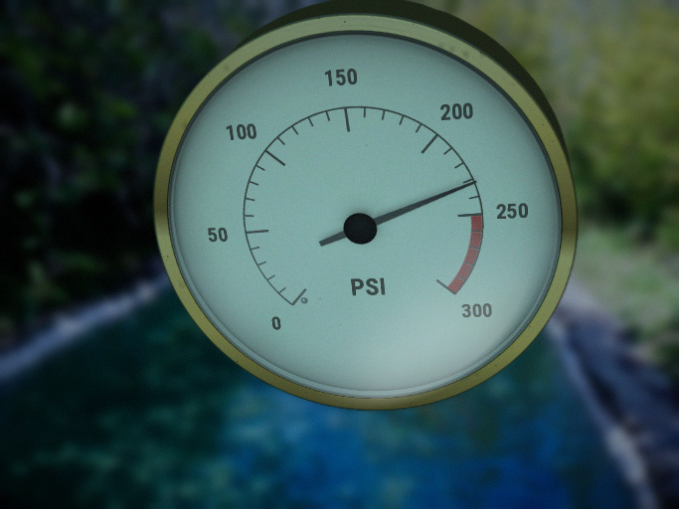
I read value=230 unit=psi
